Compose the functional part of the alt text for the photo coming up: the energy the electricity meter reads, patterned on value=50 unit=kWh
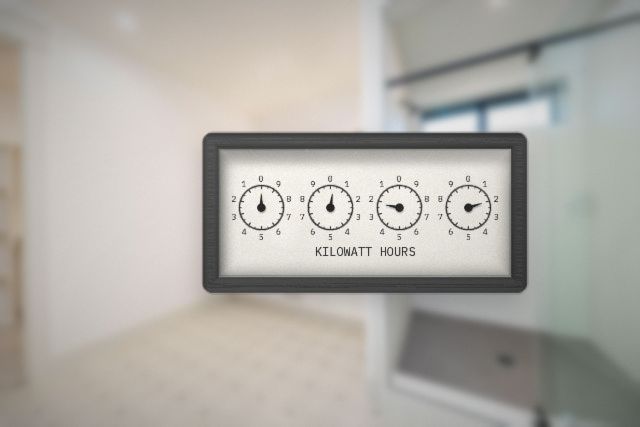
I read value=22 unit=kWh
